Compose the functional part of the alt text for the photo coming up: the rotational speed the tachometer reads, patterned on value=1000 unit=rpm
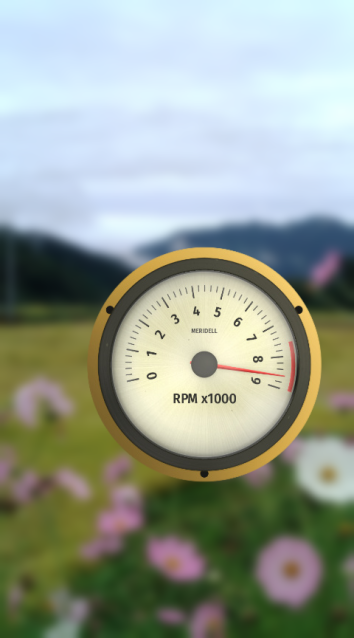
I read value=8600 unit=rpm
